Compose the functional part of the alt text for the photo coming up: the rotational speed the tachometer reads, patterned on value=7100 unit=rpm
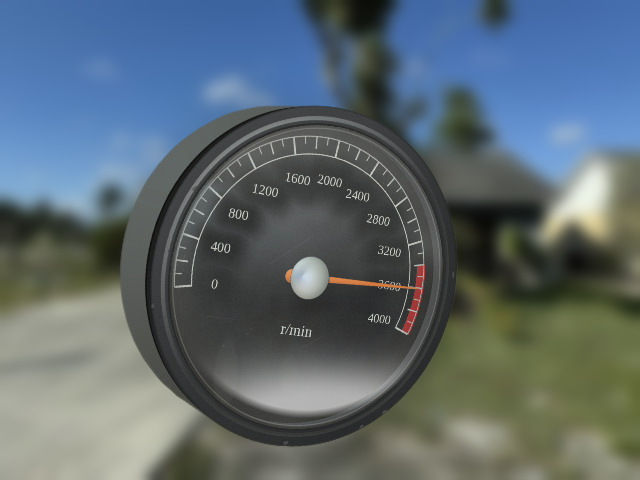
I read value=3600 unit=rpm
